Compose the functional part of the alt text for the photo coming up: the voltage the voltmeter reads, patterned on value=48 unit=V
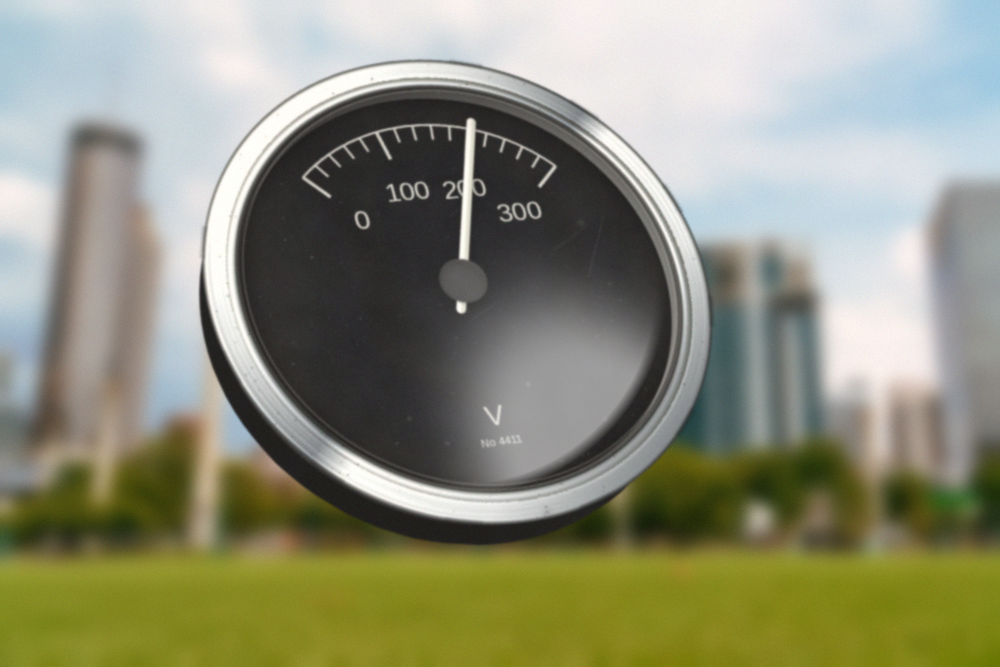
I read value=200 unit=V
